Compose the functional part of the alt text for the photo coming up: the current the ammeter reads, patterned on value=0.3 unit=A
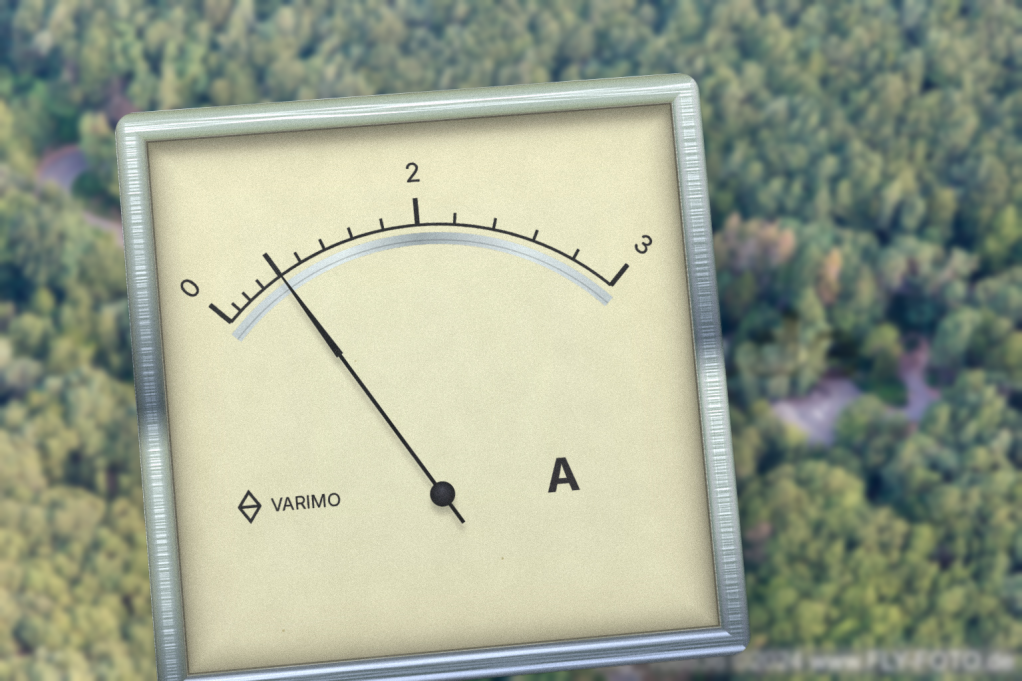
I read value=1 unit=A
